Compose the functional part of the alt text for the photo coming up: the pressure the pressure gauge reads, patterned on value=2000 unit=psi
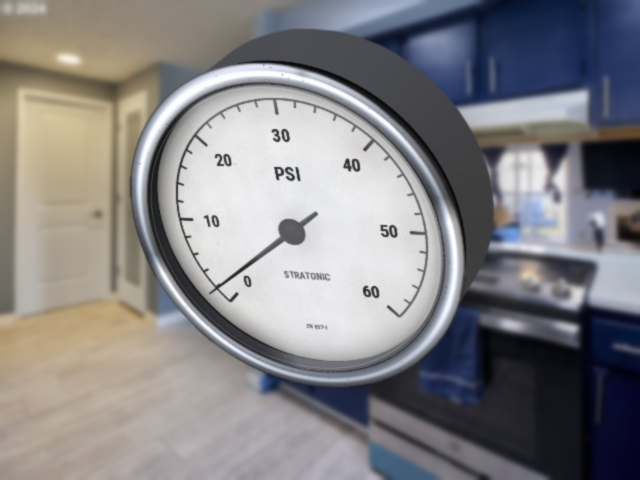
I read value=2 unit=psi
